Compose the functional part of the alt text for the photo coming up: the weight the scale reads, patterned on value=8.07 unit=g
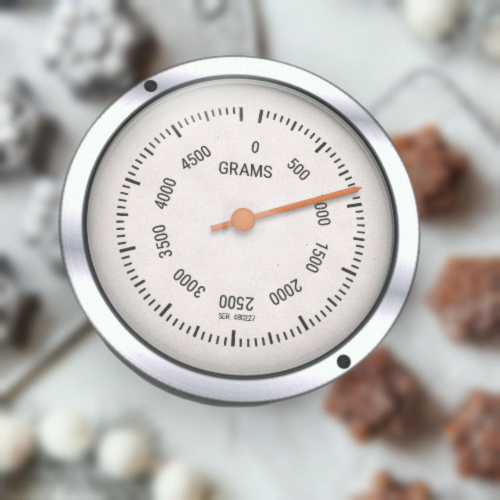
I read value=900 unit=g
